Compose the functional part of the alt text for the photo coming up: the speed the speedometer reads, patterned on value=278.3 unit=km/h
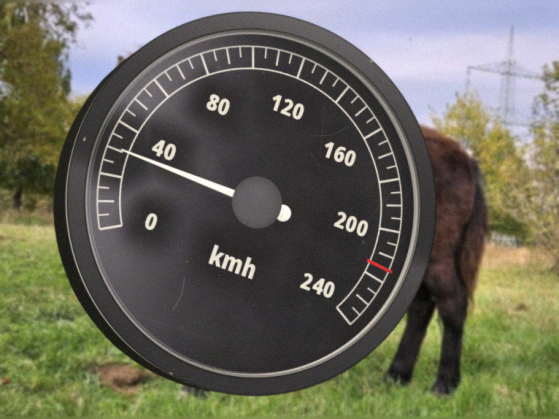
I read value=30 unit=km/h
